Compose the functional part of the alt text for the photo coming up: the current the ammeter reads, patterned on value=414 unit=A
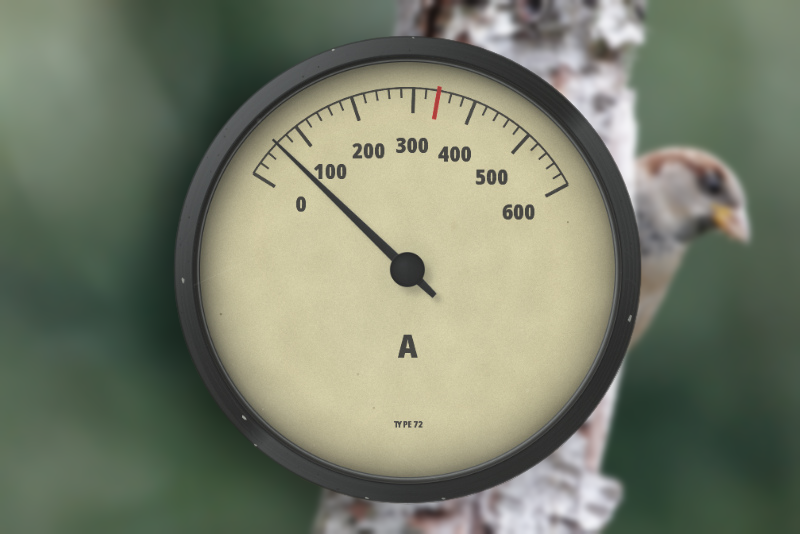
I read value=60 unit=A
